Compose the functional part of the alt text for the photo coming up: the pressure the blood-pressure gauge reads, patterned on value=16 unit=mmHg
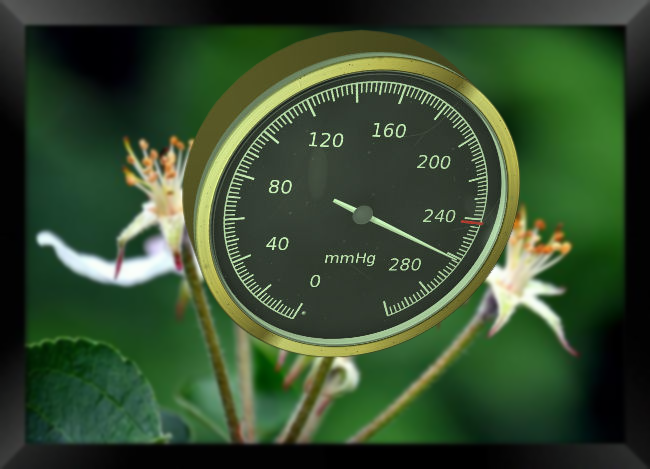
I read value=260 unit=mmHg
